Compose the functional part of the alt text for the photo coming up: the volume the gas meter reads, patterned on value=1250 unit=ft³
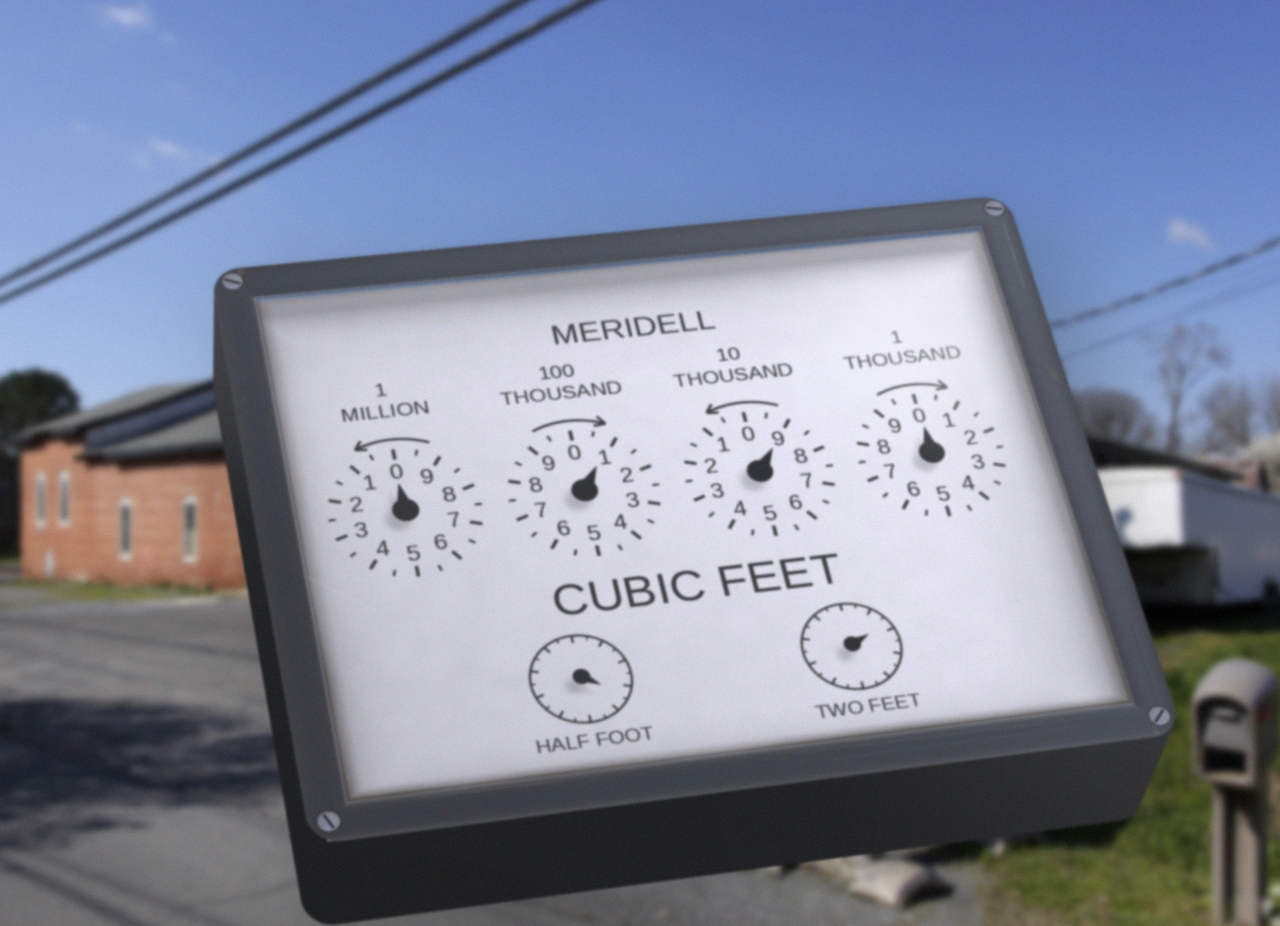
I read value=9000 unit=ft³
